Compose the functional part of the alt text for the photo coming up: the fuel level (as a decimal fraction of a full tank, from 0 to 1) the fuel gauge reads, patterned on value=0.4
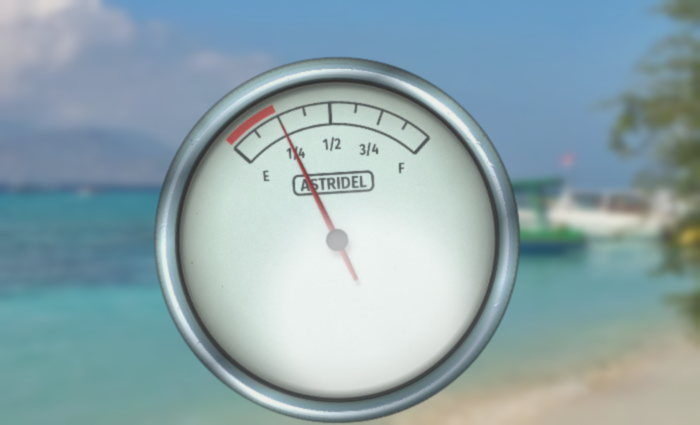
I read value=0.25
